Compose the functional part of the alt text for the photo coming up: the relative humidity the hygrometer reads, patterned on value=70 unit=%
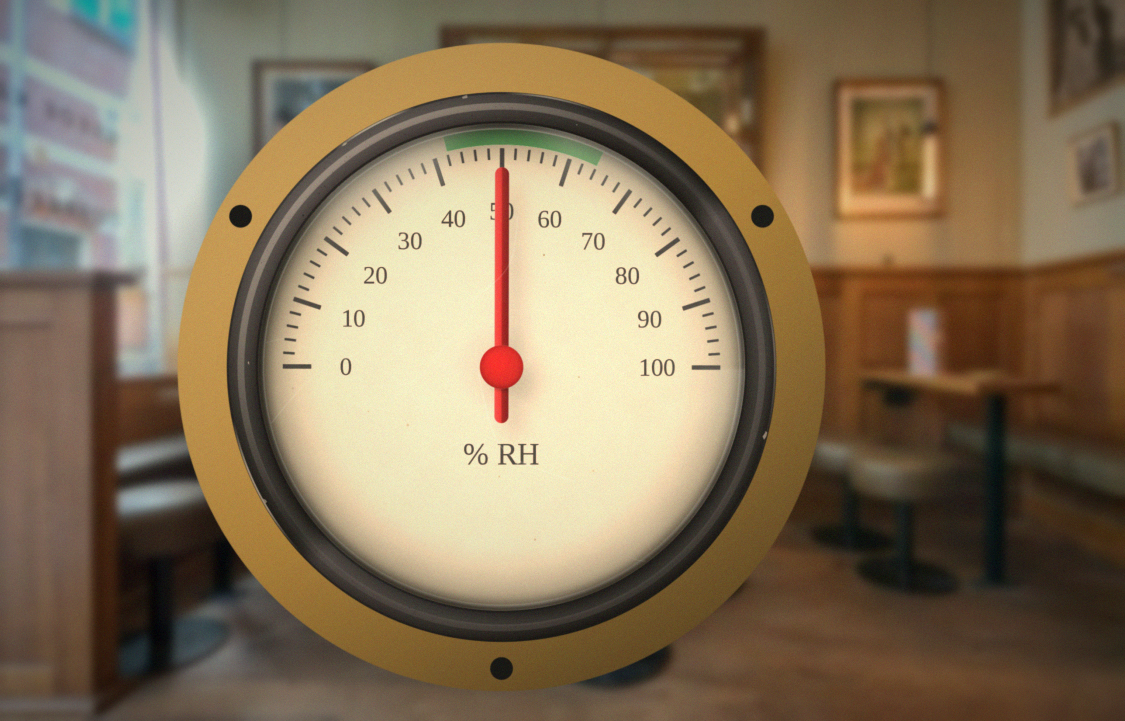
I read value=50 unit=%
